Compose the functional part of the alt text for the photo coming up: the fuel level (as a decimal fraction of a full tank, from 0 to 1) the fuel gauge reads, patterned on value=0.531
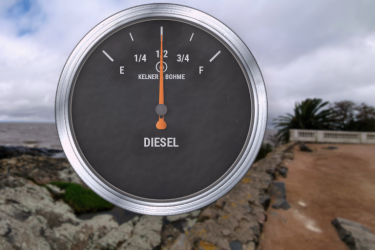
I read value=0.5
